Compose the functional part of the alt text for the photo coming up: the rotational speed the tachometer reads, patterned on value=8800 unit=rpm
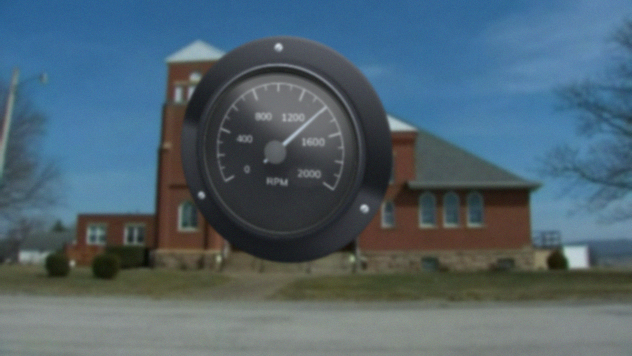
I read value=1400 unit=rpm
